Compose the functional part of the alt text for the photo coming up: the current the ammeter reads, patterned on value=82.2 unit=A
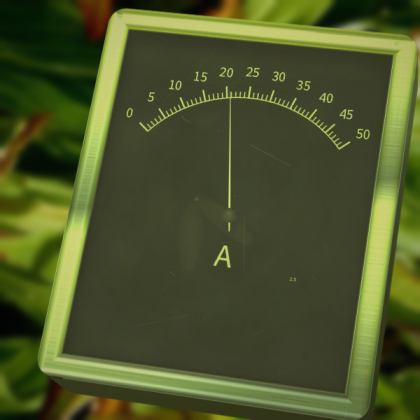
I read value=21 unit=A
